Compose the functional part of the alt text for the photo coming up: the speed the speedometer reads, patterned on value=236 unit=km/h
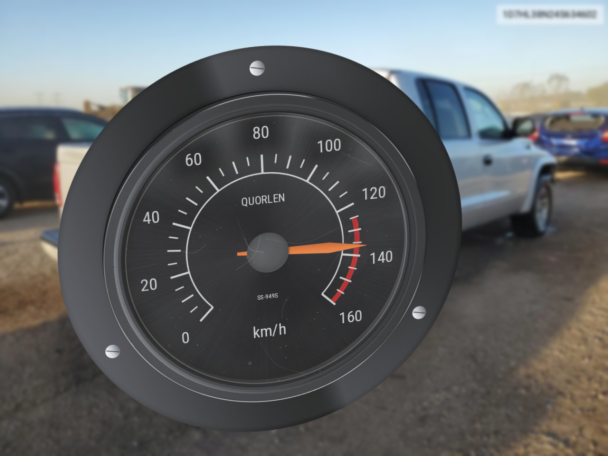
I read value=135 unit=km/h
